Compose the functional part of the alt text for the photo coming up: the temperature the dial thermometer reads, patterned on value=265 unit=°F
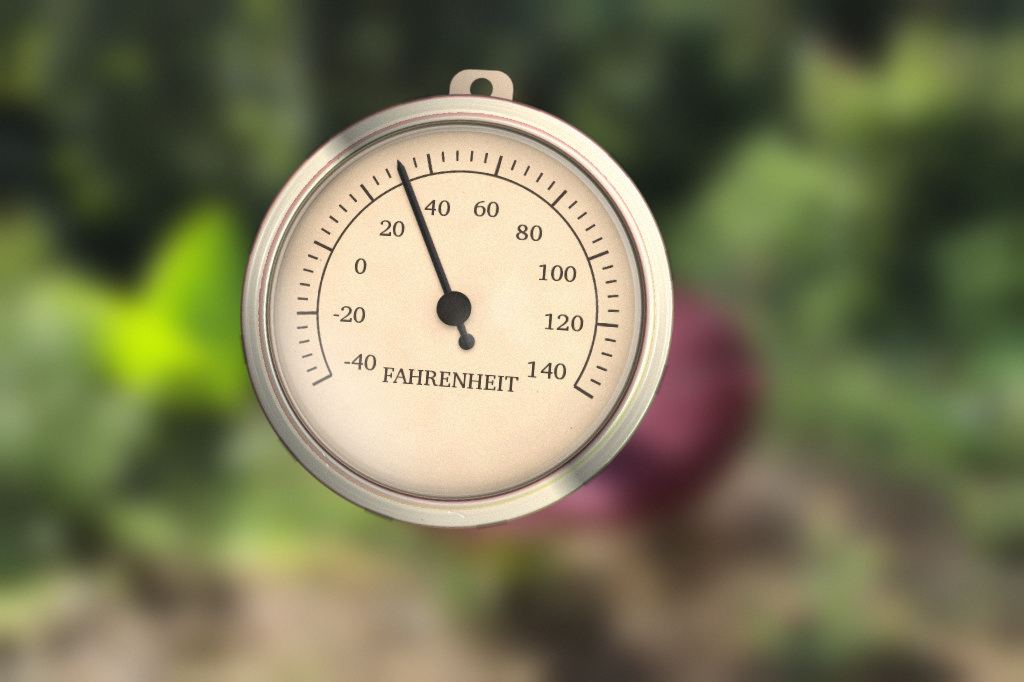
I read value=32 unit=°F
